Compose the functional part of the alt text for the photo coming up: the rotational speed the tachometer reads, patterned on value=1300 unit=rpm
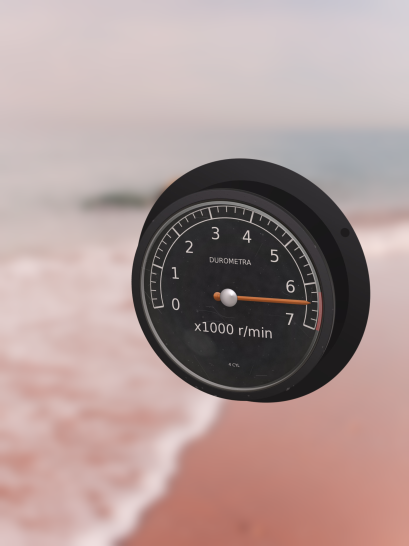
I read value=6400 unit=rpm
